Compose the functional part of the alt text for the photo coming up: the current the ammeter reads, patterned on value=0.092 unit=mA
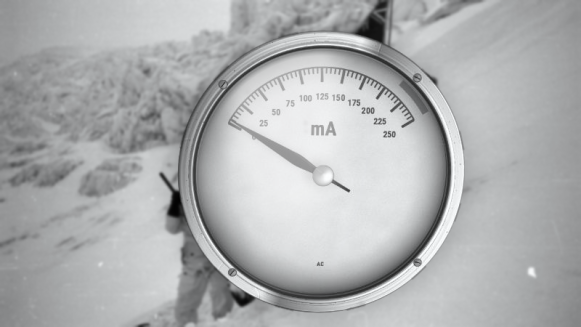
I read value=5 unit=mA
